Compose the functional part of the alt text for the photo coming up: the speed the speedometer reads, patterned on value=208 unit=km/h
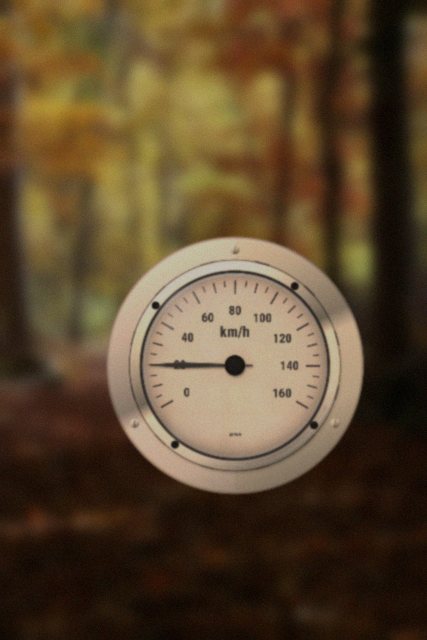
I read value=20 unit=km/h
